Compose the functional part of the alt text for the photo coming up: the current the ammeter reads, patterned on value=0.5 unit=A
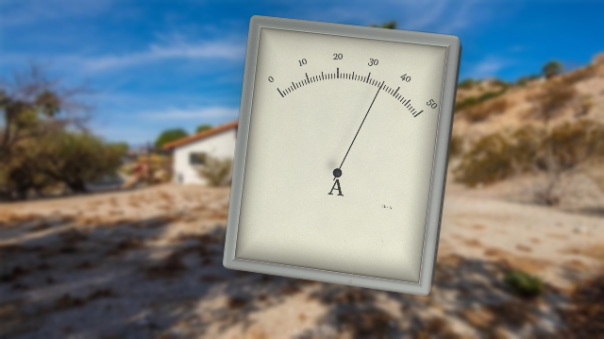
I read value=35 unit=A
